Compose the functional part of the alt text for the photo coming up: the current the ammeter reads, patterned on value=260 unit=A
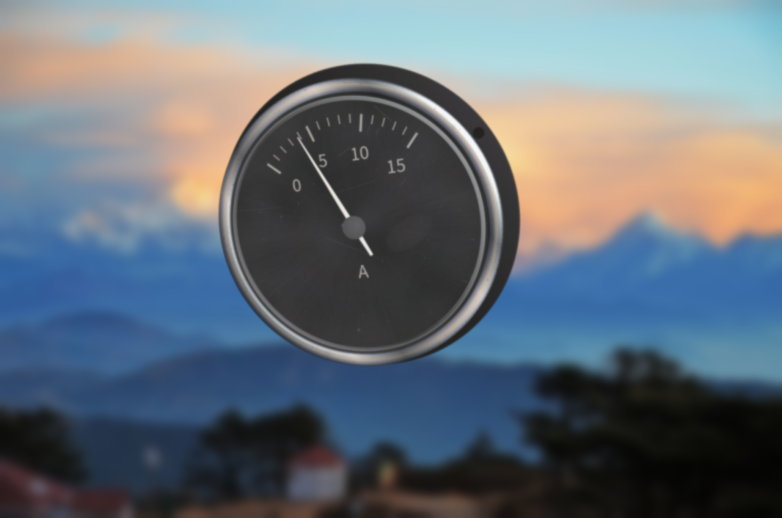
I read value=4 unit=A
